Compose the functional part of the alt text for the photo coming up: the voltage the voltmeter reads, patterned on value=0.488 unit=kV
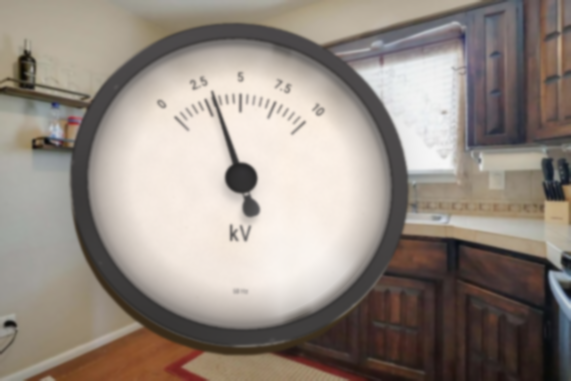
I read value=3 unit=kV
